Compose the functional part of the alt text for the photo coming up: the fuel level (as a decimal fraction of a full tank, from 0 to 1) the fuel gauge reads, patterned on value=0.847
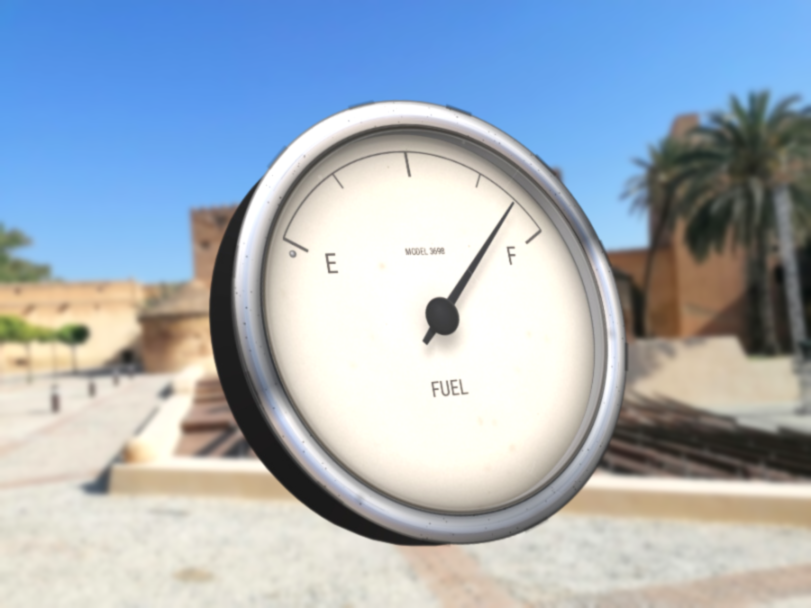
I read value=0.875
